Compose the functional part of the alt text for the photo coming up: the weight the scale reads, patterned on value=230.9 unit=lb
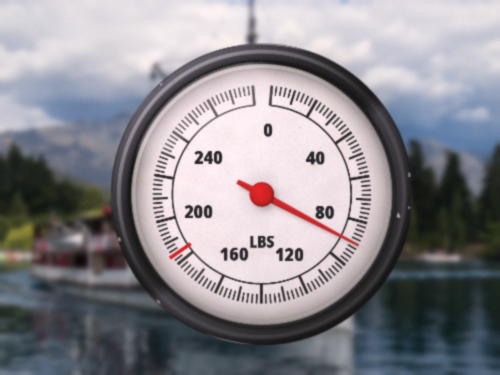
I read value=90 unit=lb
